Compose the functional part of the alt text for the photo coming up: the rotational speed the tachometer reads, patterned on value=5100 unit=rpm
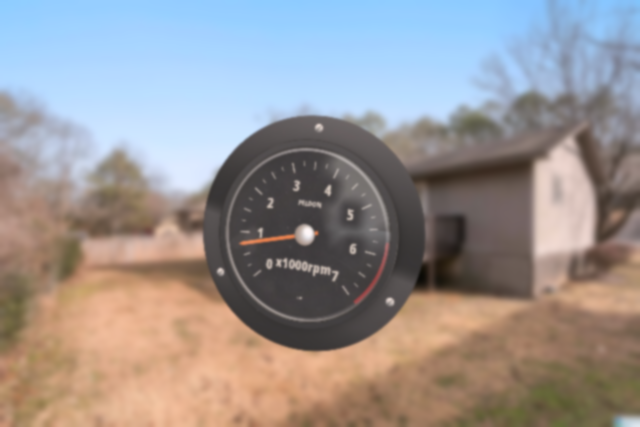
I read value=750 unit=rpm
